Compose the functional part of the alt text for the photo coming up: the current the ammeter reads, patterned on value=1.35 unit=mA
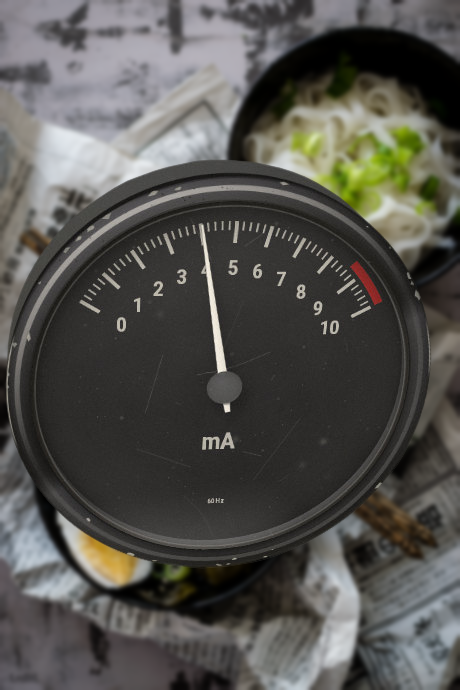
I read value=4 unit=mA
